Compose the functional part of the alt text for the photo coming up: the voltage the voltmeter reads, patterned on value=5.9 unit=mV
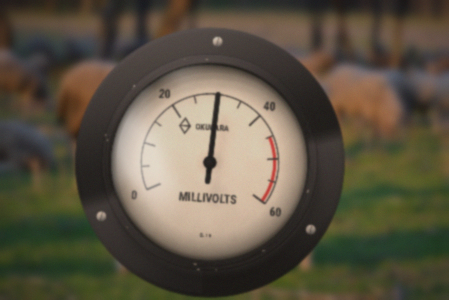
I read value=30 unit=mV
